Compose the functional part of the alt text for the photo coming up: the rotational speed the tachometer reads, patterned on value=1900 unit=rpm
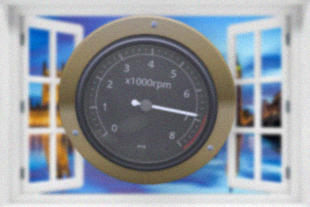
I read value=6800 unit=rpm
